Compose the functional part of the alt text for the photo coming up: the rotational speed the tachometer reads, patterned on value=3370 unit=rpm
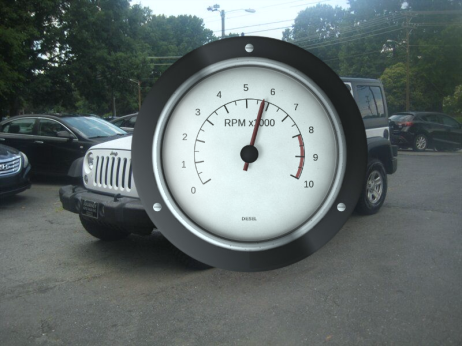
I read value=5750 unit=rpm
